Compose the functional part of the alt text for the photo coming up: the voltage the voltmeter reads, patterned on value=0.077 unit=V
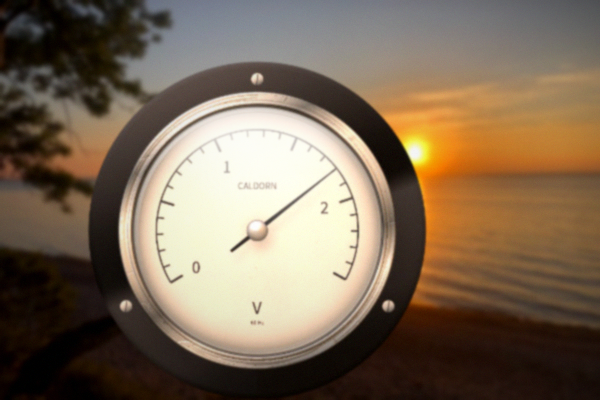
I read value=1.8 unit=V
